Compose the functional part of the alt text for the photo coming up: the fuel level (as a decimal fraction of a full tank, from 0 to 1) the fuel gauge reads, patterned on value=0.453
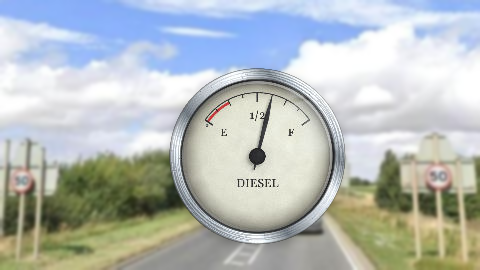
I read value=0.625
